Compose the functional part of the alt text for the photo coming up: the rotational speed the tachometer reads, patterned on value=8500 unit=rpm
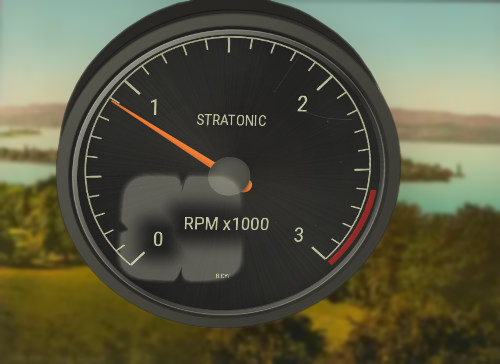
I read value=900 unit=rpm
